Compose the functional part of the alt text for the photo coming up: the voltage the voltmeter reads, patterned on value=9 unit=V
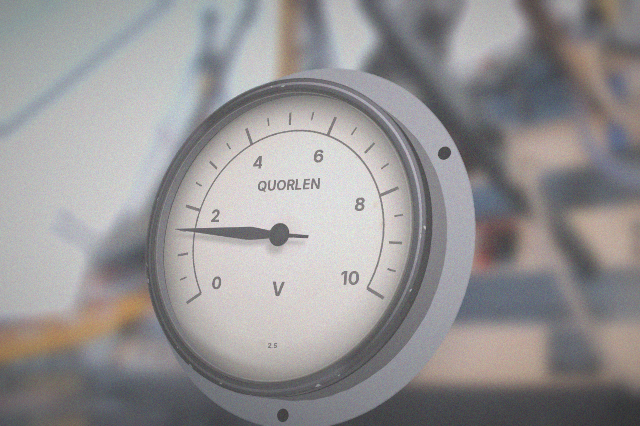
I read value=1.5 unit=V
